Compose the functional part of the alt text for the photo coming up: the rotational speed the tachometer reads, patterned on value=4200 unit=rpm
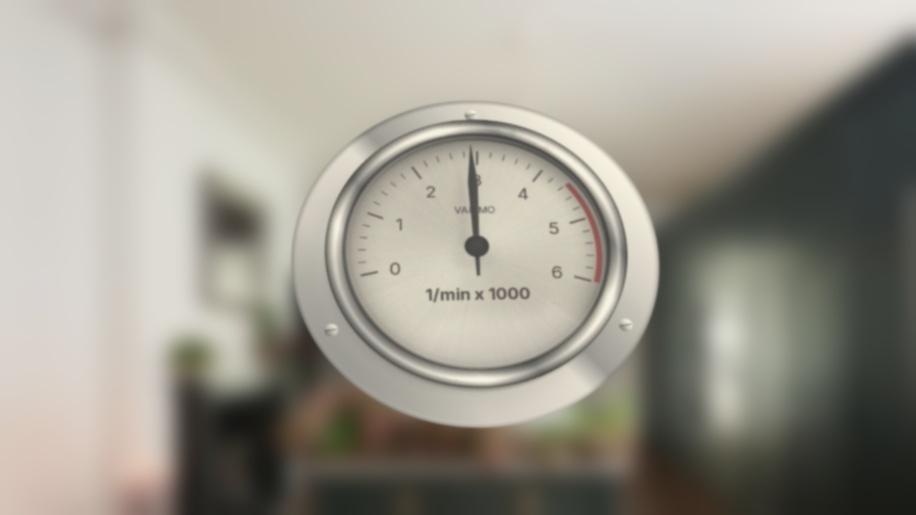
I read value=2900 unit=rpm
